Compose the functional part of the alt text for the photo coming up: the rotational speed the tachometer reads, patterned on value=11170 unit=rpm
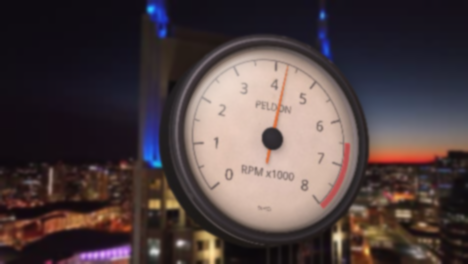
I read value=4250 unit=rpm
